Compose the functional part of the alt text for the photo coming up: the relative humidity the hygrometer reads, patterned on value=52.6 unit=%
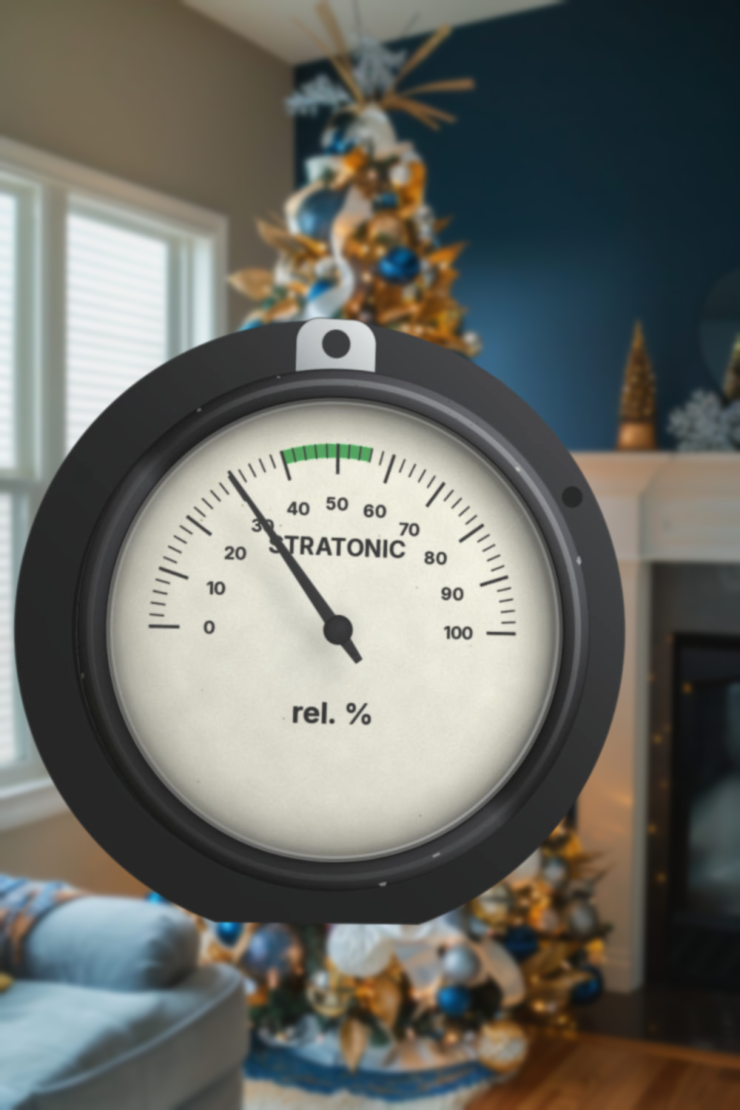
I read value=30 unit=%
